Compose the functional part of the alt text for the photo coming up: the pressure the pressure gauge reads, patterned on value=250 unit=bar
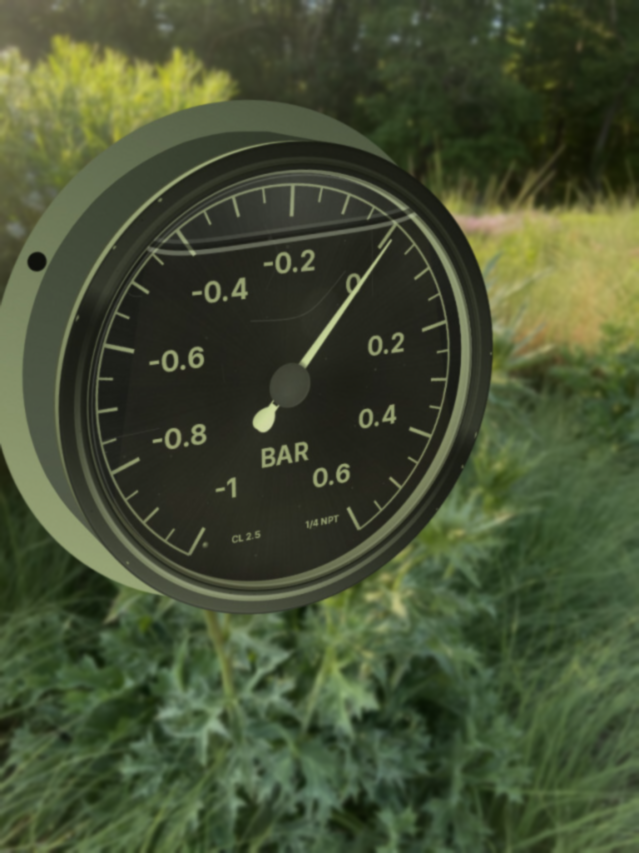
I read value=0 unit=bar
